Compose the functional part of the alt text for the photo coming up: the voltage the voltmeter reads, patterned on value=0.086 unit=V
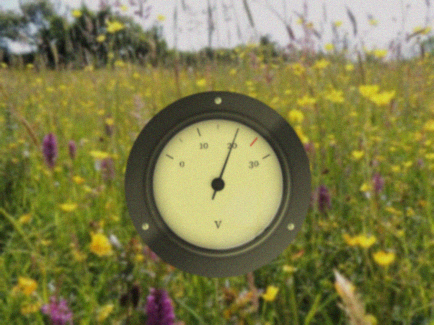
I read value=20 unit=V
